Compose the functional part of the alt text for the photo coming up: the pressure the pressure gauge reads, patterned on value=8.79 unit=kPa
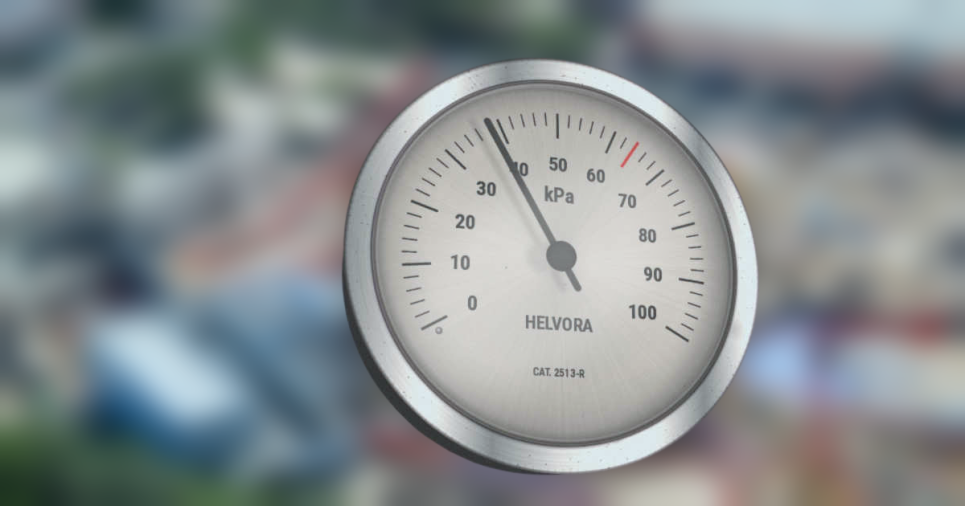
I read value=38 unit=kPa
